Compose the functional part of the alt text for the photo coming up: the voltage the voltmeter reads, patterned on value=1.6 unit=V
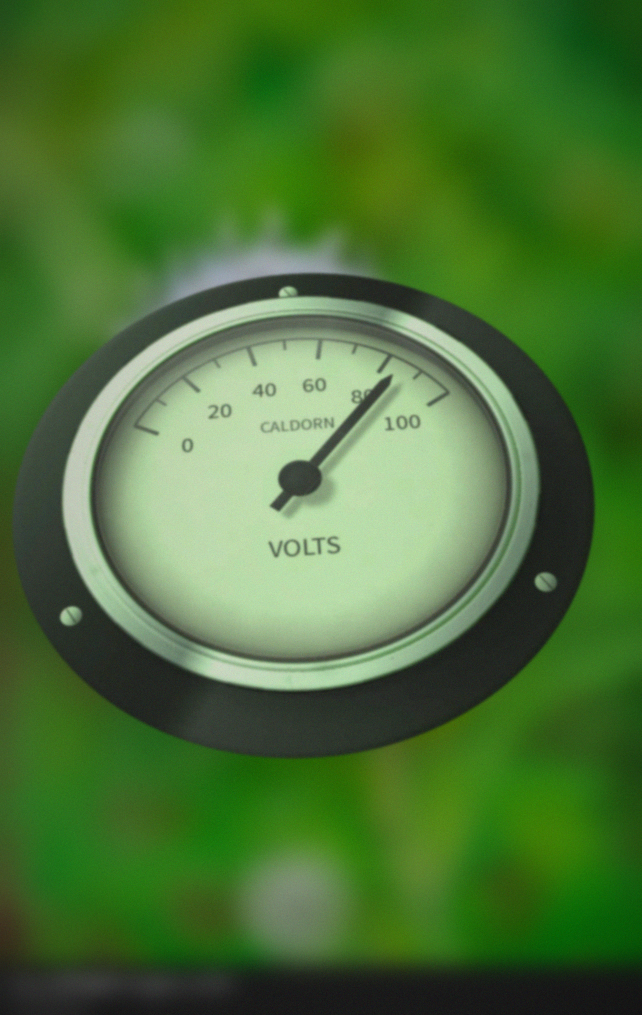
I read value=85 unit=V
